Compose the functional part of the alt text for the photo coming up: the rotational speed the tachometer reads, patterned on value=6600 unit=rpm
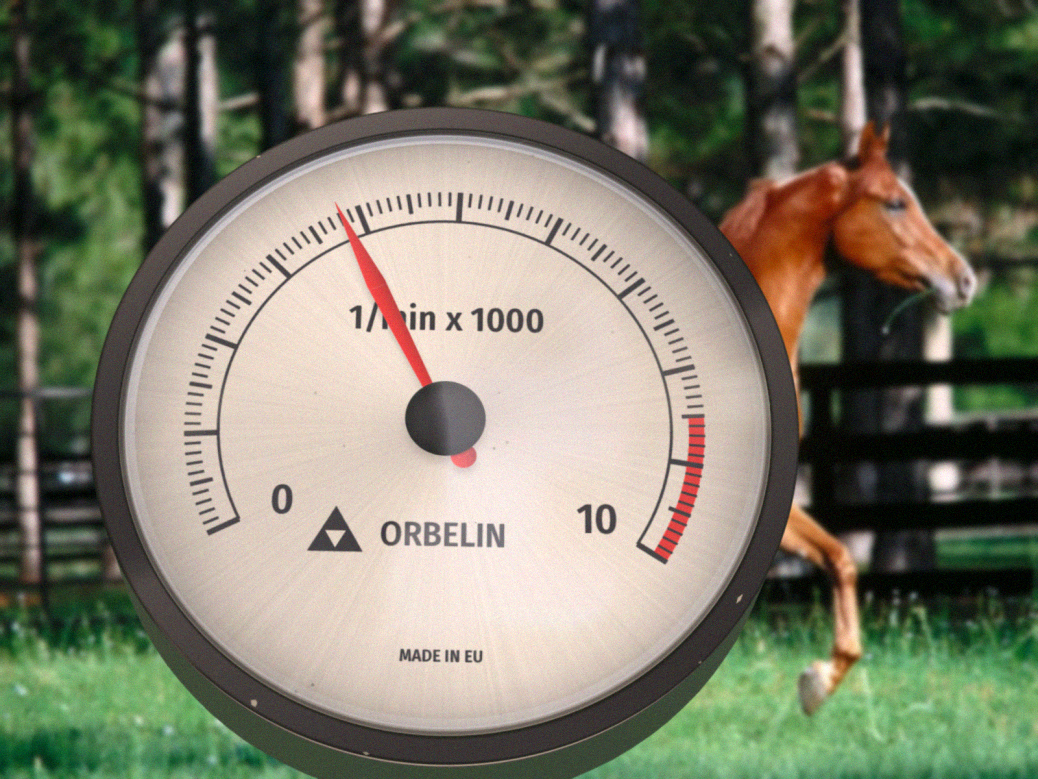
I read value=3800 unit=rpm
